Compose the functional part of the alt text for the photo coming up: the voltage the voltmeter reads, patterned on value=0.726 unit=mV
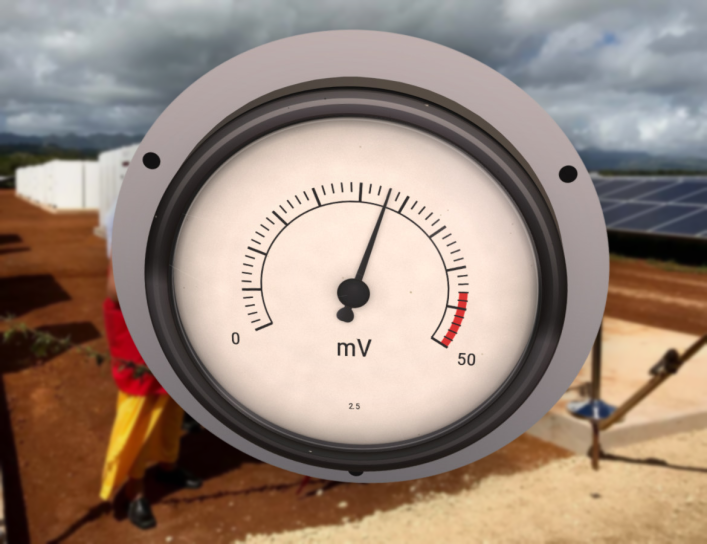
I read value=28 unit=mV
